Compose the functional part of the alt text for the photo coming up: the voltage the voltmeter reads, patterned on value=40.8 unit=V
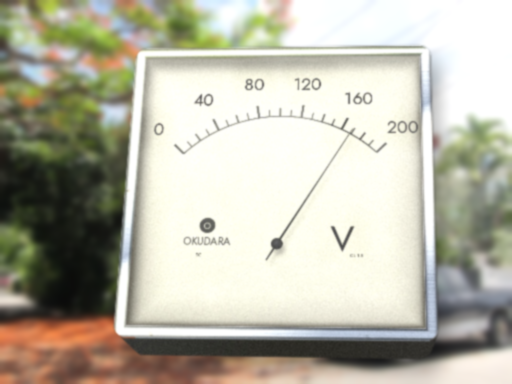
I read value=170 unit=V
